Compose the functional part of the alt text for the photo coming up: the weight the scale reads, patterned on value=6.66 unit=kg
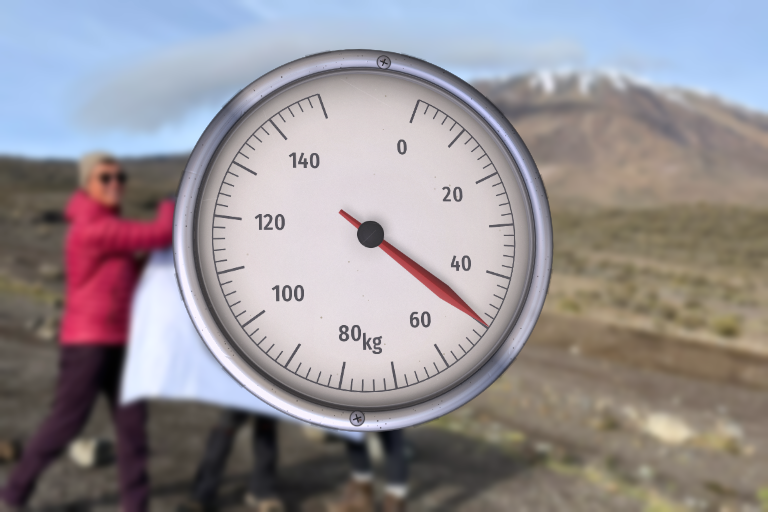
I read value=50 unit=kg
